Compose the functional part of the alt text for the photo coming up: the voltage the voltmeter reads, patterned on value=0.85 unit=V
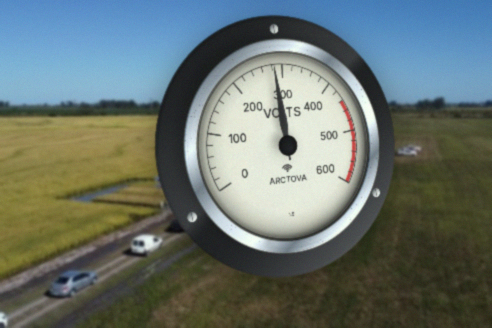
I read value=280 unit=V
